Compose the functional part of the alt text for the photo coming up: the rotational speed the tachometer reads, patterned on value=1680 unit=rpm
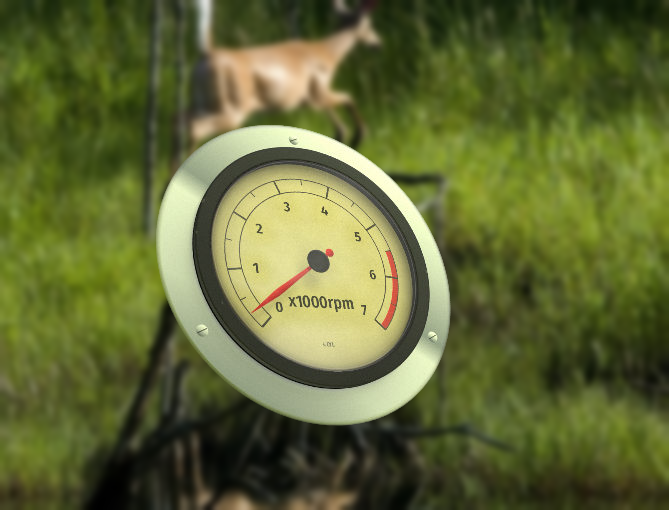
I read value=250 unit=rpm
